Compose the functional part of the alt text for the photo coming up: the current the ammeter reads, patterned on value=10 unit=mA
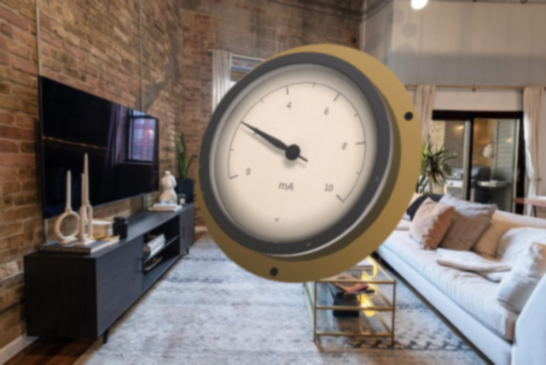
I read value=2 unit=mA
